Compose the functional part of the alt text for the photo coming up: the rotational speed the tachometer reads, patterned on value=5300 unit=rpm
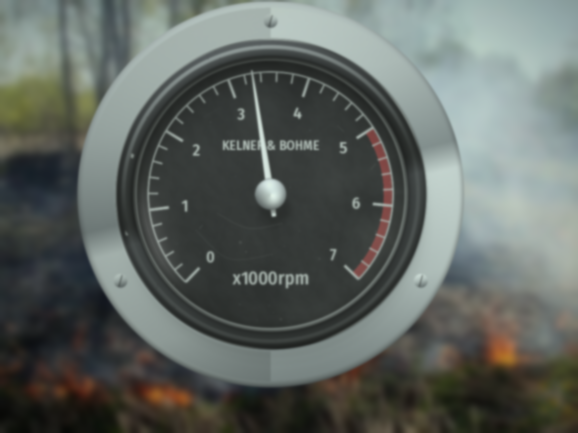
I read value=3300 unit=rpm
